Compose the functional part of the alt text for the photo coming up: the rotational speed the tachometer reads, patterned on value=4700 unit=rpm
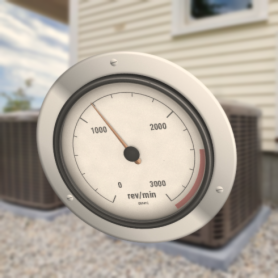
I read value=1200 unit=rpm
